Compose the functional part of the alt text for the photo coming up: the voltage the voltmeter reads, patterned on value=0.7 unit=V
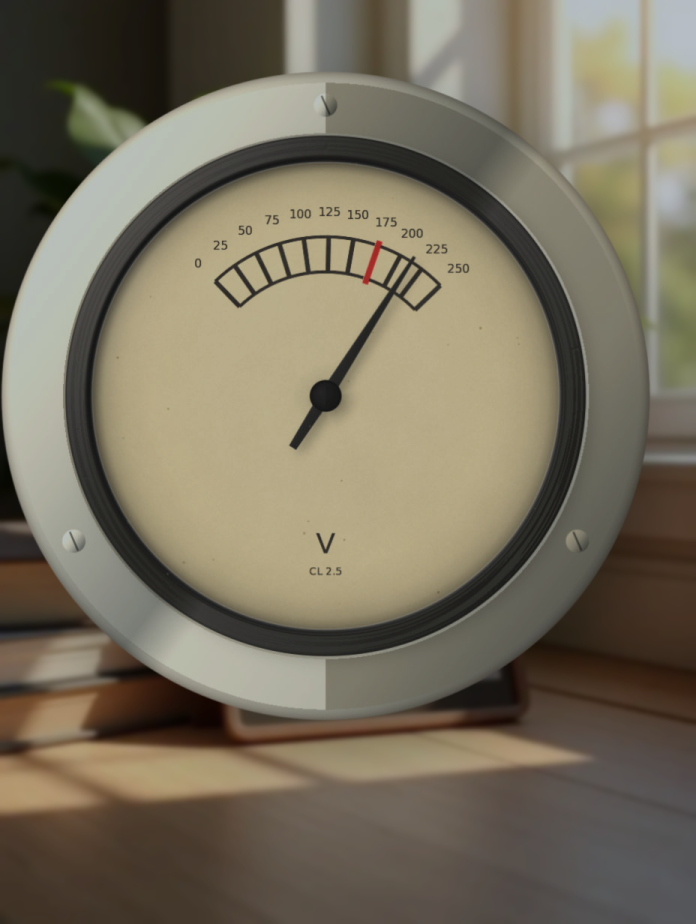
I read value=212.5 unit=V
